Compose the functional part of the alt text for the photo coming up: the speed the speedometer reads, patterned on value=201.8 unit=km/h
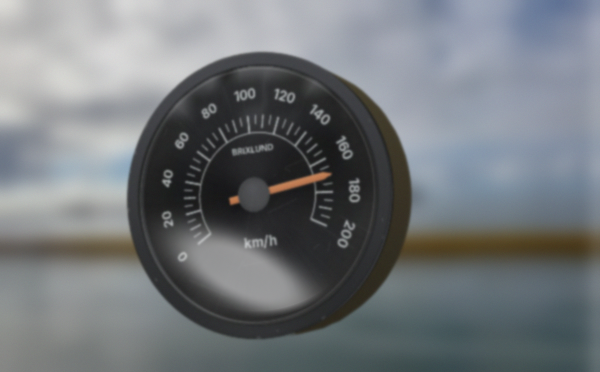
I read value=170 unit=km/h
